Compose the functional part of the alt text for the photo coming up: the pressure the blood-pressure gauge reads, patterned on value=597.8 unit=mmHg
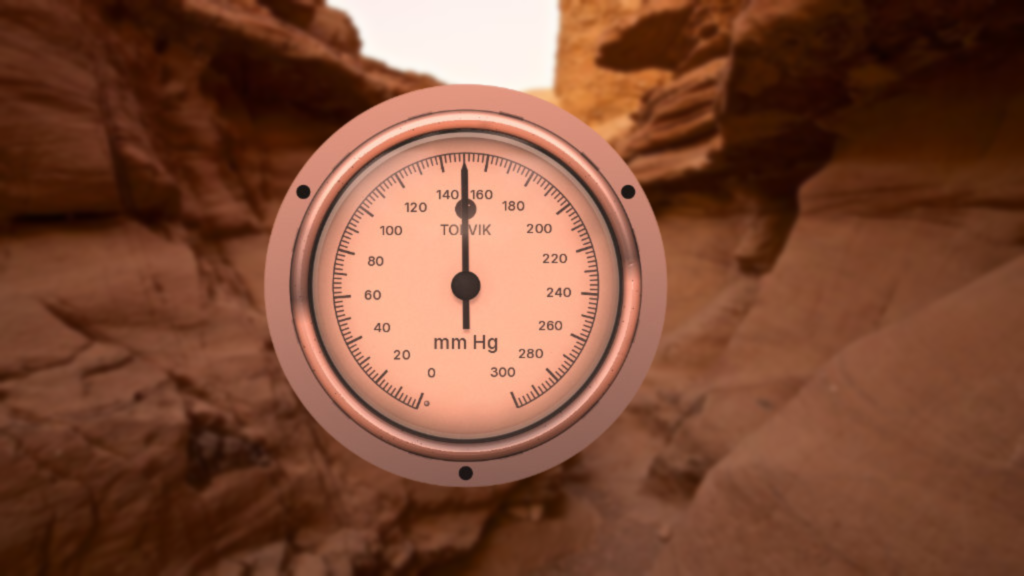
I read value=150 unit=mmHg
